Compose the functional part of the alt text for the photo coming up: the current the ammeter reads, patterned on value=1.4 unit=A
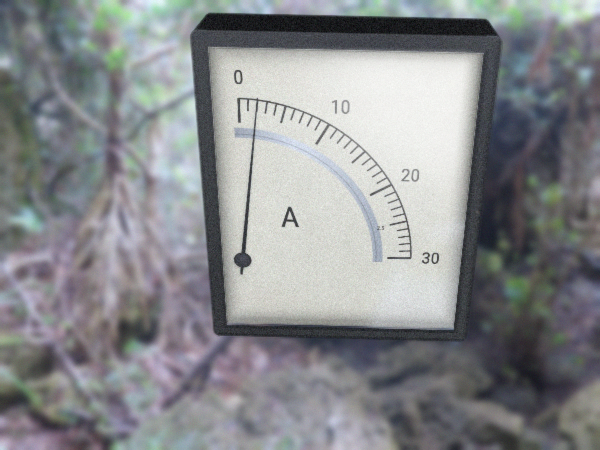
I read value=2 unit=A
